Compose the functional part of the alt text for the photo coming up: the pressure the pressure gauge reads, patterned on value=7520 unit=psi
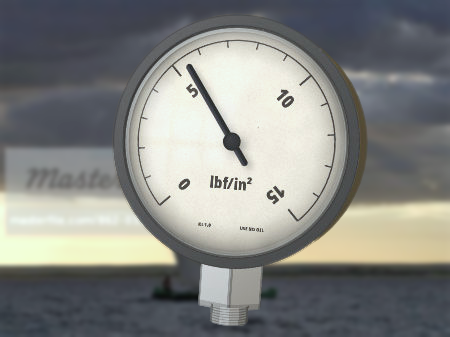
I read value=5.5 unit=psi
